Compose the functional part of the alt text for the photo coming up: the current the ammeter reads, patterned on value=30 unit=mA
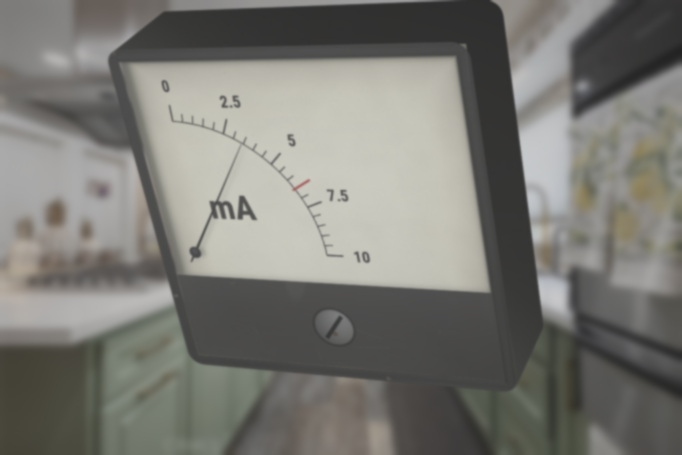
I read value=3.5 unit=mA
